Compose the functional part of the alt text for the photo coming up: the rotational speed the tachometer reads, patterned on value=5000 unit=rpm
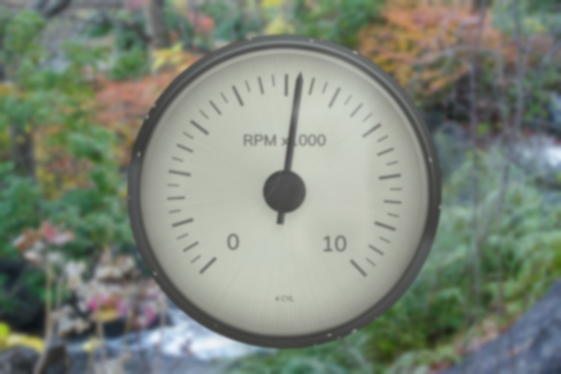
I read value=5250 unit=rpm
